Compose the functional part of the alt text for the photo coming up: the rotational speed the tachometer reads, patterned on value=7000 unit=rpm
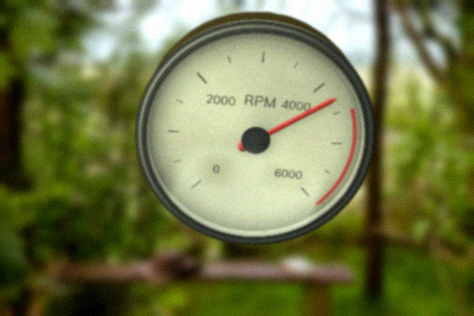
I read value=4250 unit=rpm
